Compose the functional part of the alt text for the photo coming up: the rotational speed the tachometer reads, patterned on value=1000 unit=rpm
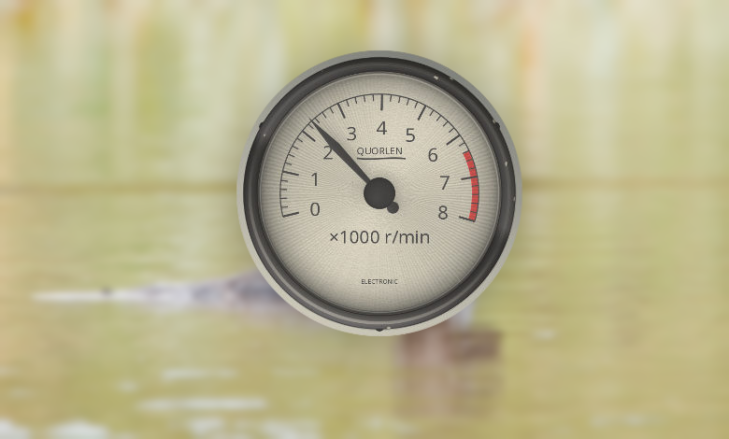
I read value=2300 unit=rpm
